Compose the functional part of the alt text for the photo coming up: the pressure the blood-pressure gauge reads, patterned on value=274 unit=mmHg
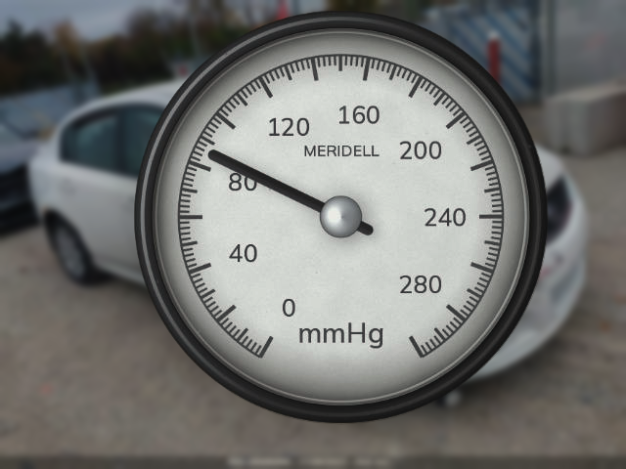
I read value=86 unit=mmHg
